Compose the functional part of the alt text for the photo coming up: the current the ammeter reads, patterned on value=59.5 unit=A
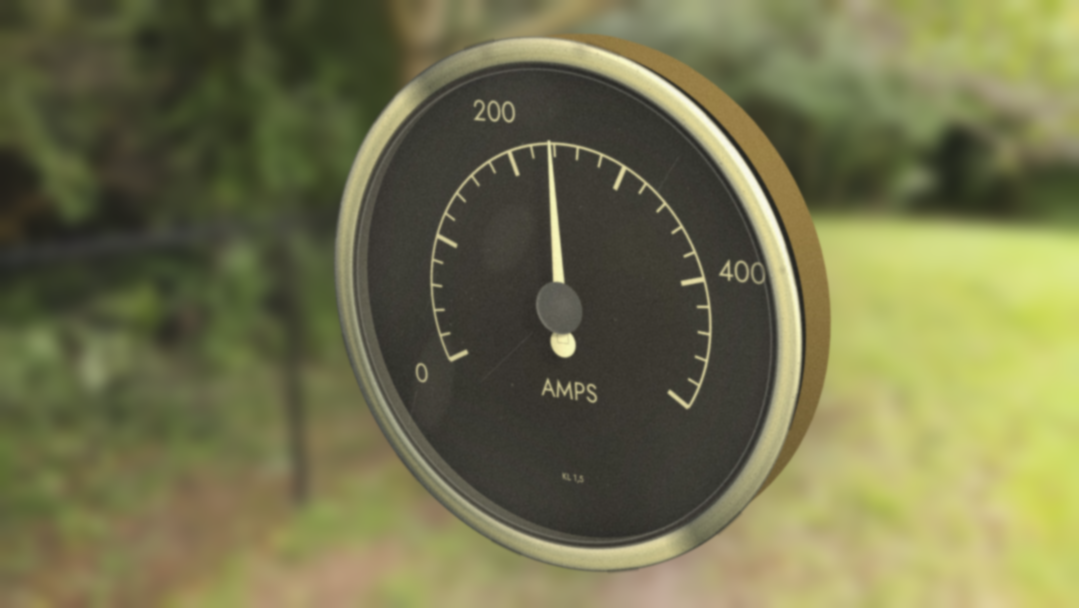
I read value=240 unit=A
